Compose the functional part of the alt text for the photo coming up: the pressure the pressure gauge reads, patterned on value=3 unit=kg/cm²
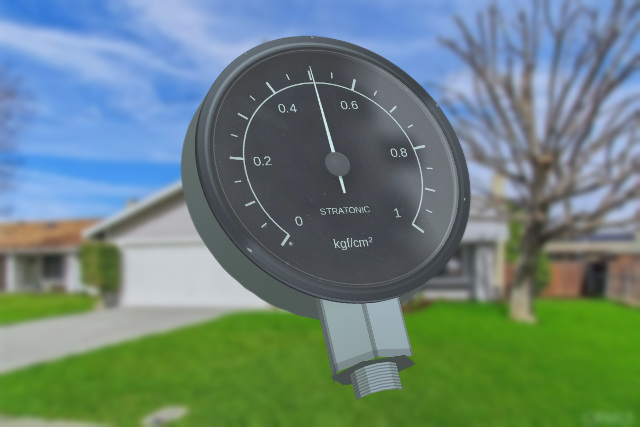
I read value=0.5 unit=kg/cm²
